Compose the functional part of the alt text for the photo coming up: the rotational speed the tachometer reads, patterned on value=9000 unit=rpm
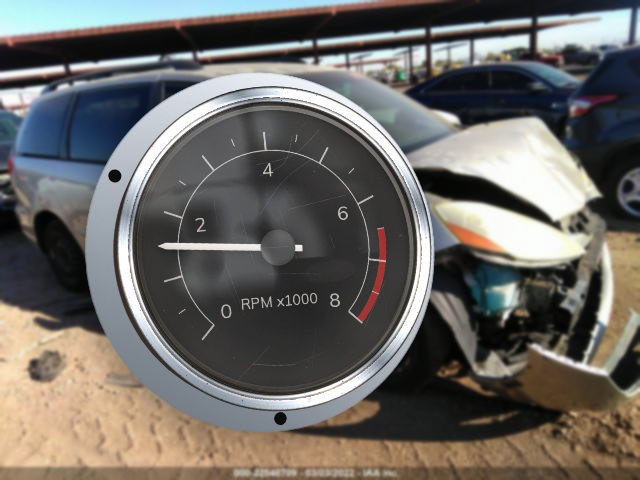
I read value=1500 unit=rpm
